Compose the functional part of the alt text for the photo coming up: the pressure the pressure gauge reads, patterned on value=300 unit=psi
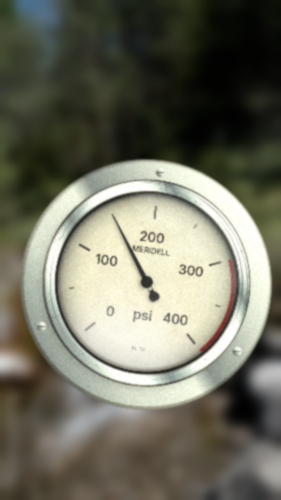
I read value=150 unit=psi
